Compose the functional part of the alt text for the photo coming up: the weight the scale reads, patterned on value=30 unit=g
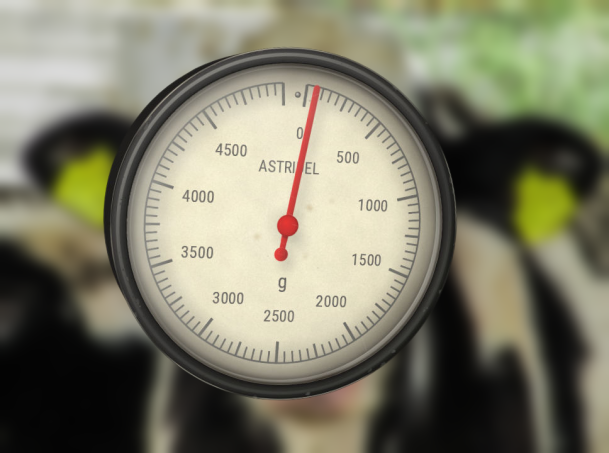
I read value=50 unit=g
